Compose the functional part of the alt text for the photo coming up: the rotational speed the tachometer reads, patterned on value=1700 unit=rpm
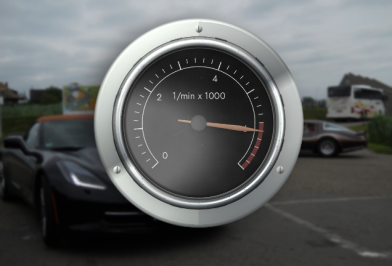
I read value=6000 unit=rpm
